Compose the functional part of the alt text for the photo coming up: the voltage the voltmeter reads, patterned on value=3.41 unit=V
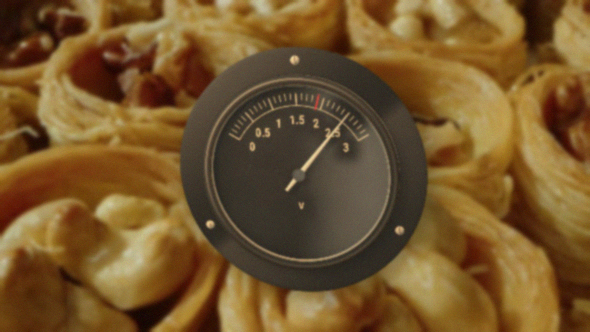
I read value=2.5 unit=V
